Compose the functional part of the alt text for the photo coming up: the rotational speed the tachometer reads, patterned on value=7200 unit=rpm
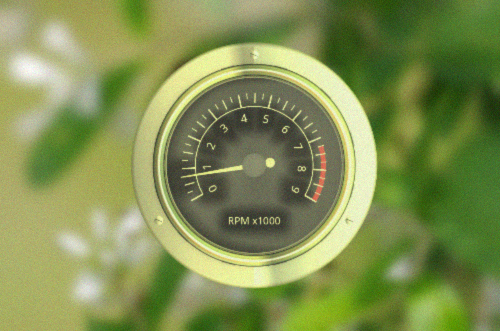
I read value=750 unit=rpm
